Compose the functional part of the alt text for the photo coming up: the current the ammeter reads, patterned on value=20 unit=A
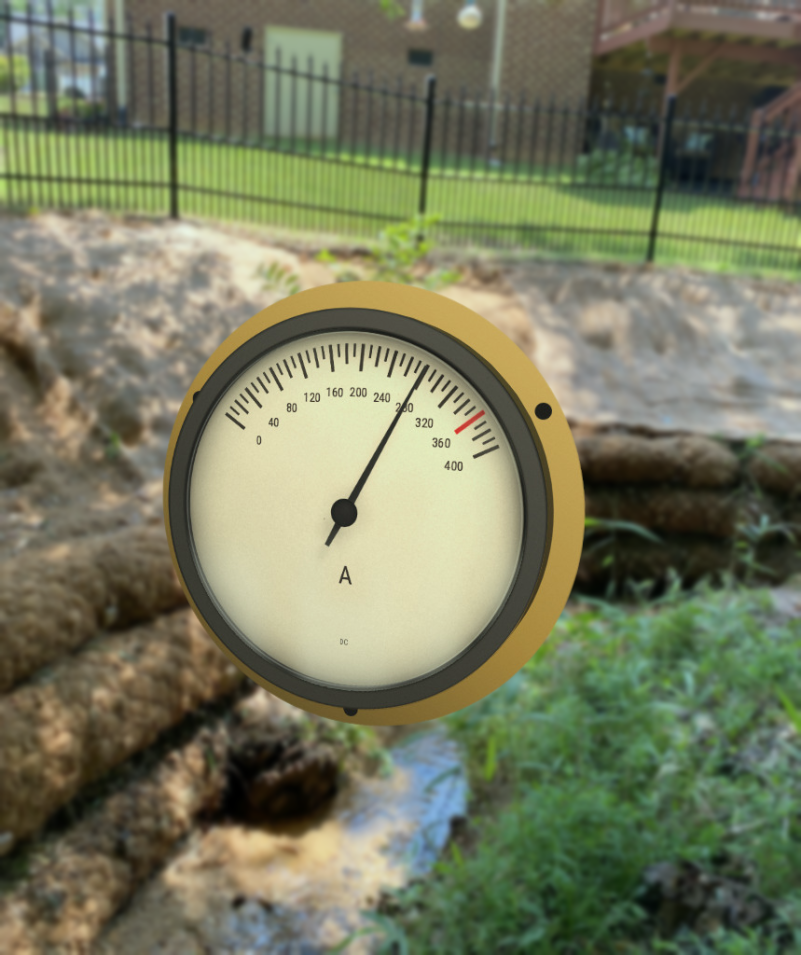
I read value=280 unit=A
